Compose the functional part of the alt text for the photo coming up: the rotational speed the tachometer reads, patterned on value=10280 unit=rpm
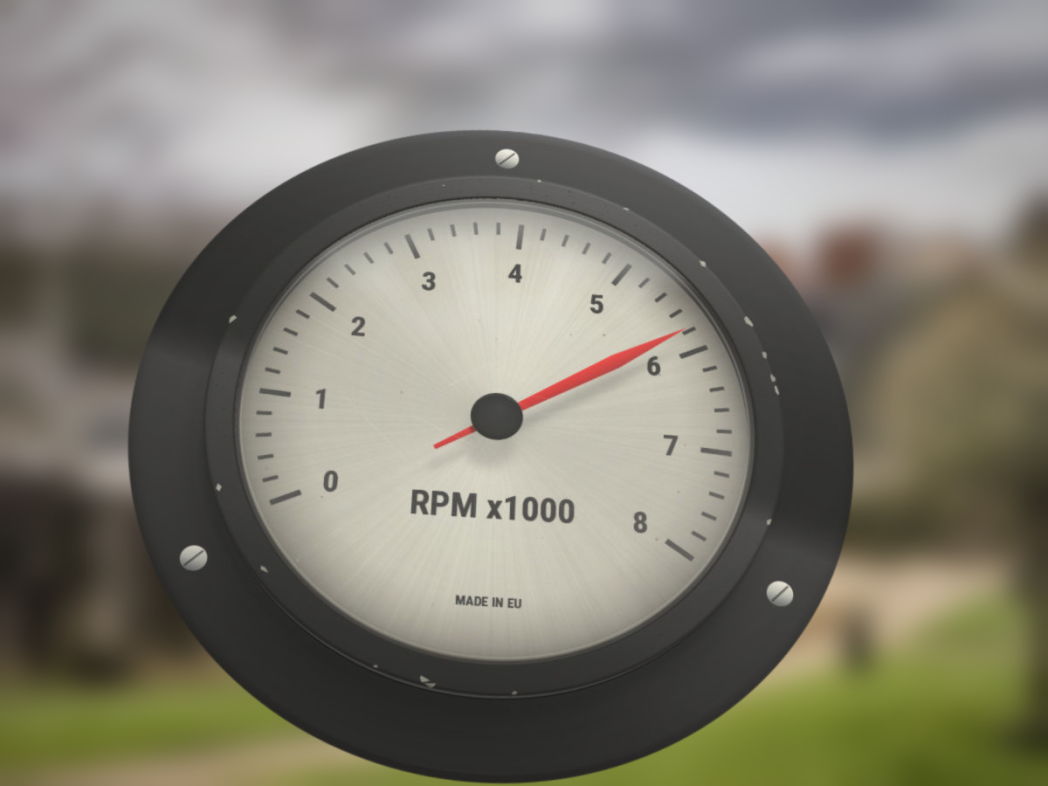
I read value=5800 unit=rpm
